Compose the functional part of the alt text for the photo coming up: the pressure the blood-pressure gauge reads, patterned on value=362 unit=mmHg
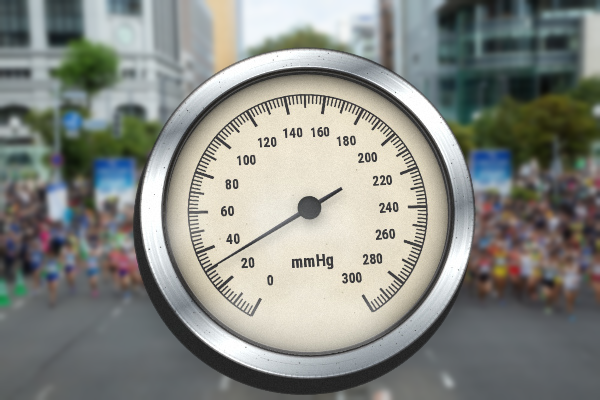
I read value=30 unit=mmHg
